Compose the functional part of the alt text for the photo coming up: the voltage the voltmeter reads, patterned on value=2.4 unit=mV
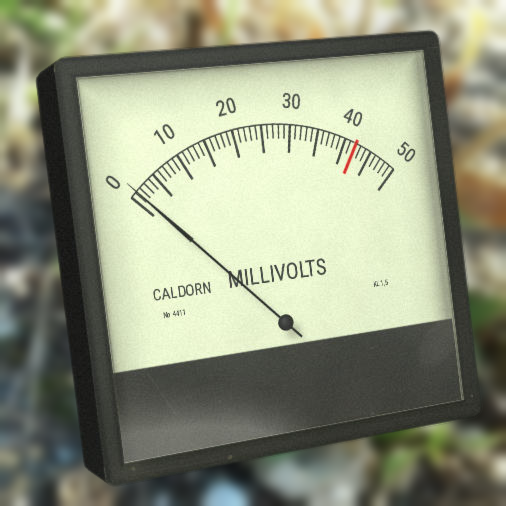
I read value=1 unit=mV
